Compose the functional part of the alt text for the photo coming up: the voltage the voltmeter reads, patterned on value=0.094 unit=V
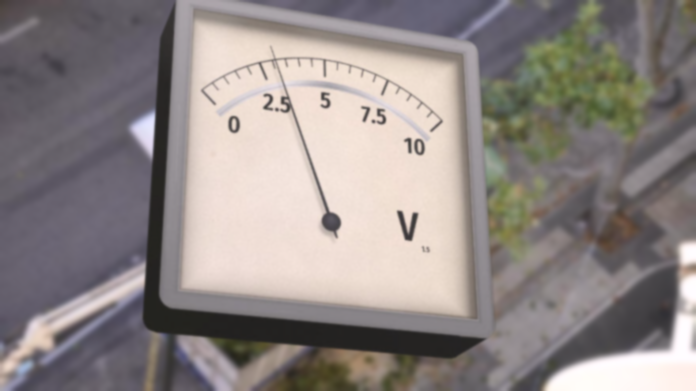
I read value=3 unit=V
